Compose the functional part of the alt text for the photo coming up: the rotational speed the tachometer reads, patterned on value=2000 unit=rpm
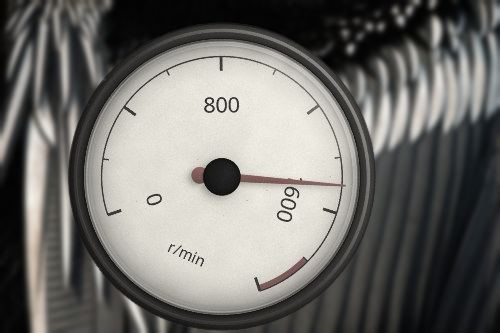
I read value=1500 unit=rpm
